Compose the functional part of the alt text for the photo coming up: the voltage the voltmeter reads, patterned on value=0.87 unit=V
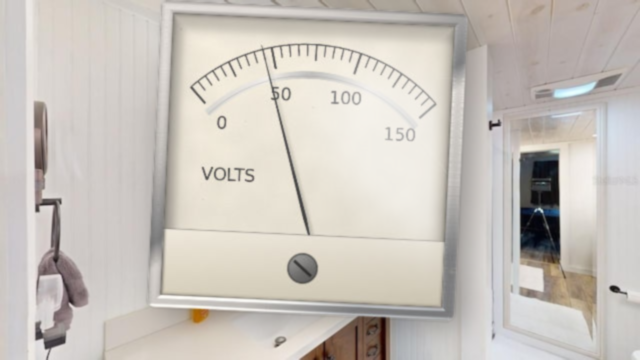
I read value=45 unit=V
